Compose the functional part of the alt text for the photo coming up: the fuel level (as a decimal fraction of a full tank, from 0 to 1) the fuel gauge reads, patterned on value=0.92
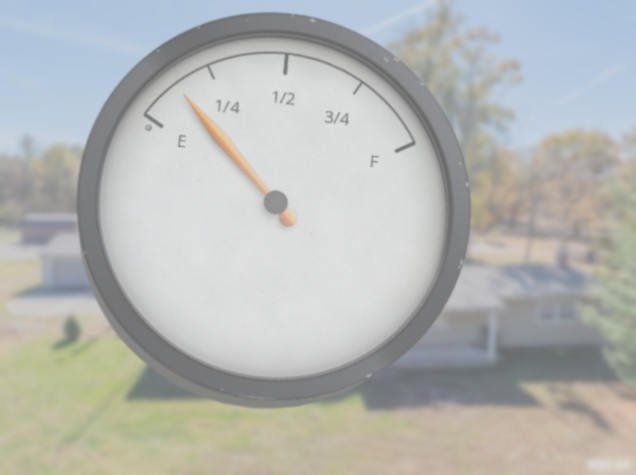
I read value=0.125
